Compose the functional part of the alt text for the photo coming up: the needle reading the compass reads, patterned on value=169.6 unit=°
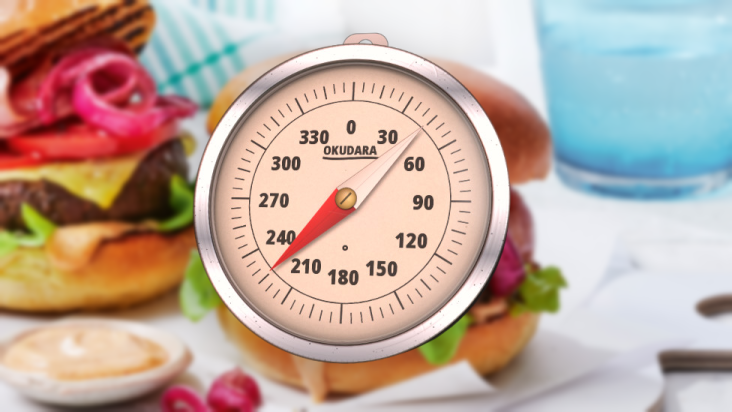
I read value=225 unit=°
